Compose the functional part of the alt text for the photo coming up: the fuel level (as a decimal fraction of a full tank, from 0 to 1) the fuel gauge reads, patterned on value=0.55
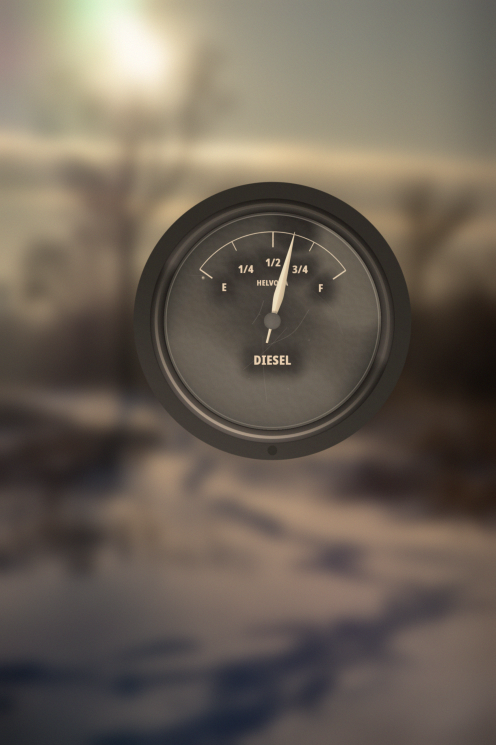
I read value=0.625
